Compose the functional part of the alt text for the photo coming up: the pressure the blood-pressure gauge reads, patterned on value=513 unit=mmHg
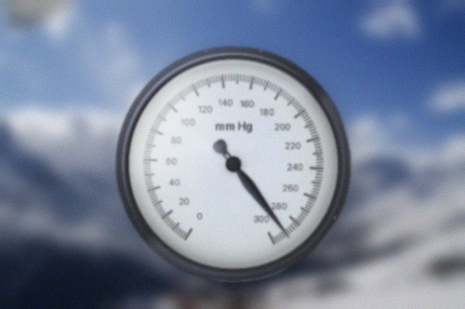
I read value=290 unit=mmHg
